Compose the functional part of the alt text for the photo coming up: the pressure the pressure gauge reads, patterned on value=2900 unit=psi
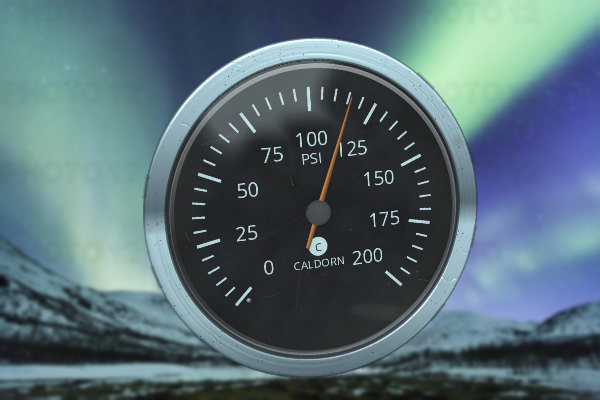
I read value=115 unit=psi
